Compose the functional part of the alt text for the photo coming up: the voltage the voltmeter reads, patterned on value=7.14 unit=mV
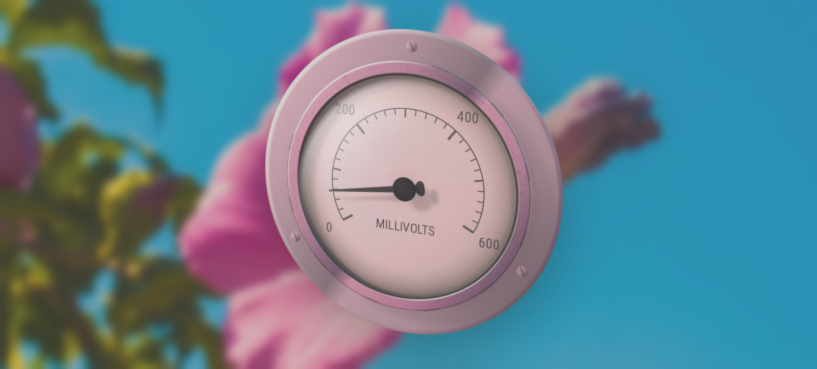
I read value=60 unit=mV
